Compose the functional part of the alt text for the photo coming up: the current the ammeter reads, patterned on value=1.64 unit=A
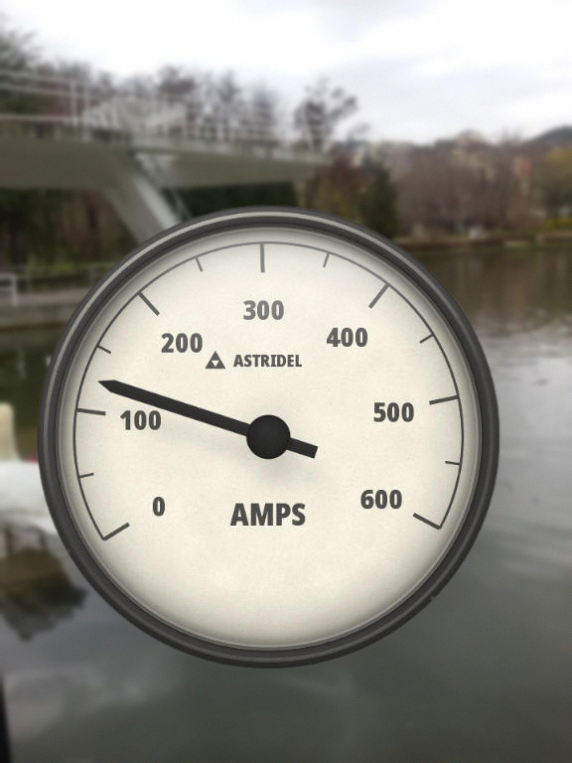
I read value=125 unit=A
